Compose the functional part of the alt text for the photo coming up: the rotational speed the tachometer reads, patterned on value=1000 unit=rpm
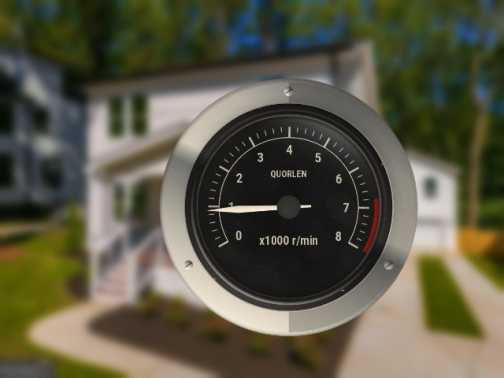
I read value=900 unit=rpm
